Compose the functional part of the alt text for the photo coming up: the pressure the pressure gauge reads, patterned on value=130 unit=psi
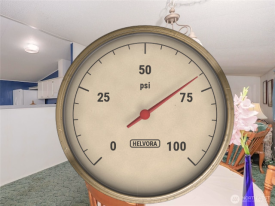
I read value=70 unit=psi
